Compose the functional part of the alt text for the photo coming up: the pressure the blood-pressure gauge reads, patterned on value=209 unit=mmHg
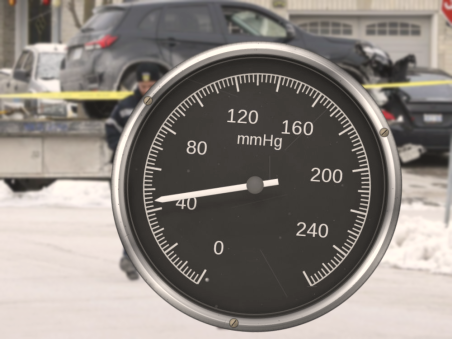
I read value=44 unit=mmHg
